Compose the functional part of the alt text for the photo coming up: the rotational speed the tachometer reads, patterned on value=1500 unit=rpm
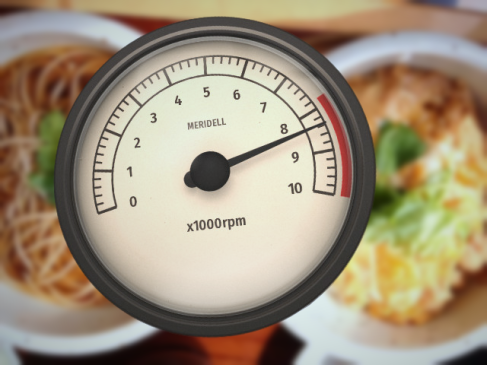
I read value=8400 unit=rpm
